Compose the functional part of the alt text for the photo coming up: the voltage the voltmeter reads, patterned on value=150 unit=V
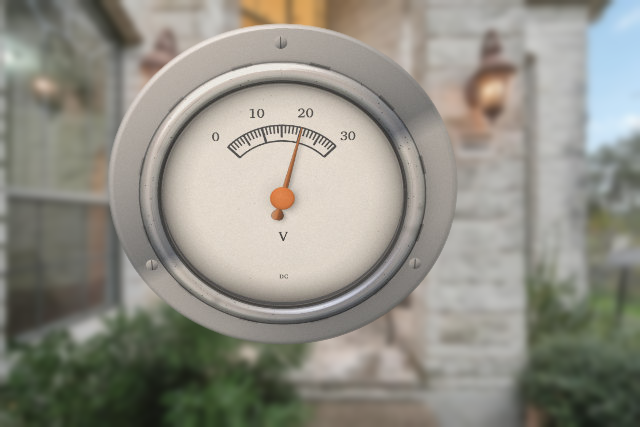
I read value=20 unit=V
